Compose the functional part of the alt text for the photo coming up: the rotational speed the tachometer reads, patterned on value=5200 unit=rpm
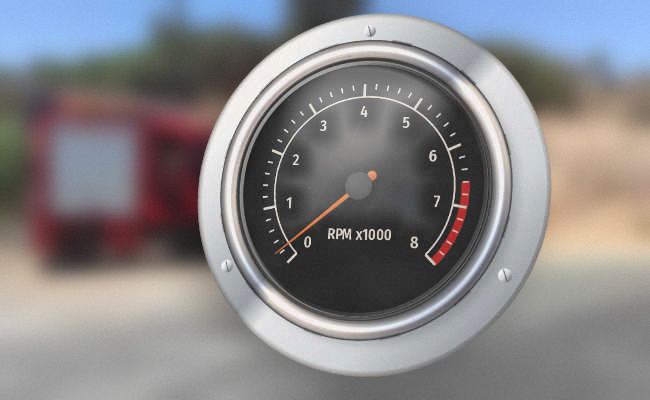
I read value=200 unit=rpm
